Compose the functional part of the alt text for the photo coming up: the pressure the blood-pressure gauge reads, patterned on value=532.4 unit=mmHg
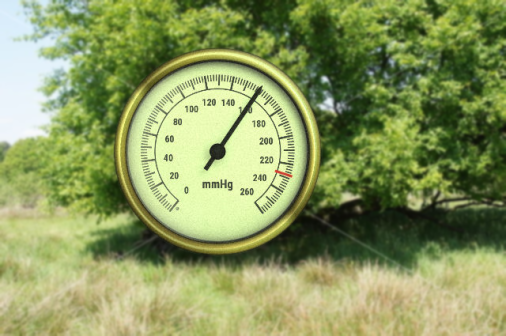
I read value=160 unit=mmHg
